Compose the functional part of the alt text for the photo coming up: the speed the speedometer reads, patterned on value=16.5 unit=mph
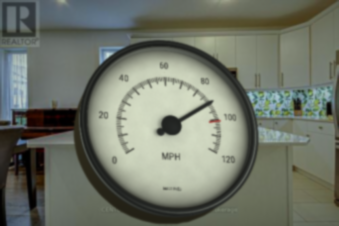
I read value=90 unit=mph
